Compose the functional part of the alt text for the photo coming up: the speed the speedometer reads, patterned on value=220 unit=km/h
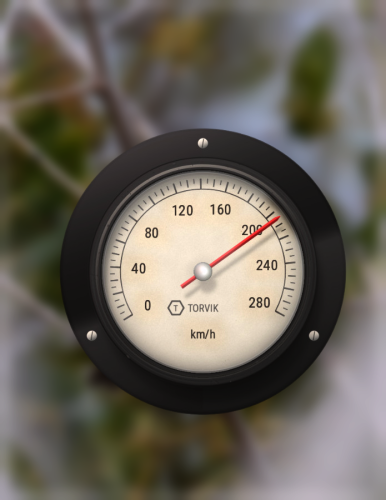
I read value=205 unit=km/h
